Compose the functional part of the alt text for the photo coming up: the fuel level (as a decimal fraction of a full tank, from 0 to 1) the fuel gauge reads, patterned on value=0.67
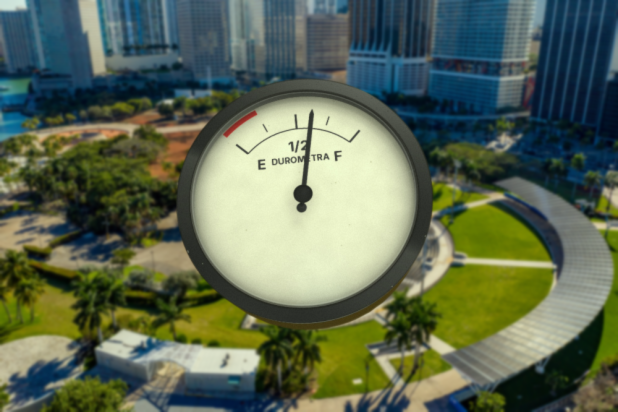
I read value=0.625
